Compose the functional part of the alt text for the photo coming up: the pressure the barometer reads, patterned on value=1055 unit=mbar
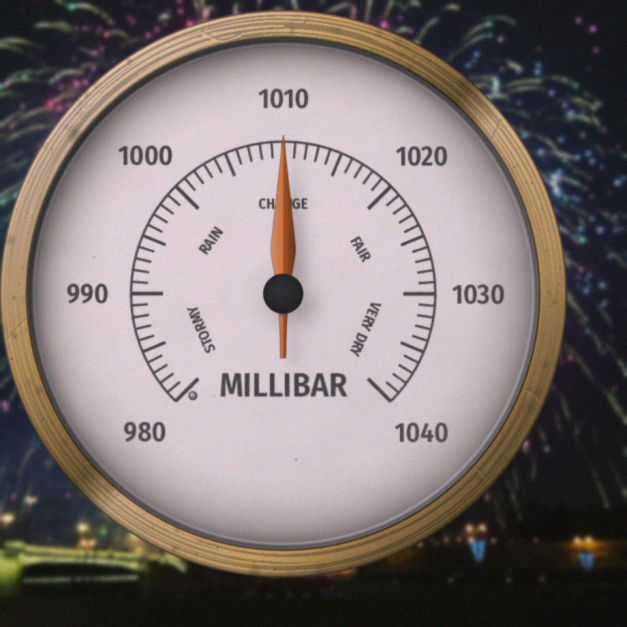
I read value=1010 unit=mbar
